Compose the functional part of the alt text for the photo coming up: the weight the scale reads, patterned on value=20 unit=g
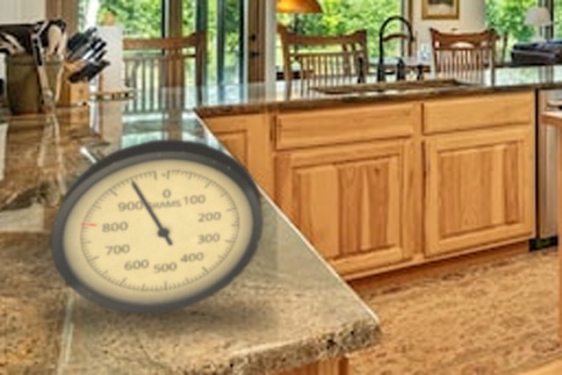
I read value=950 unit=g
